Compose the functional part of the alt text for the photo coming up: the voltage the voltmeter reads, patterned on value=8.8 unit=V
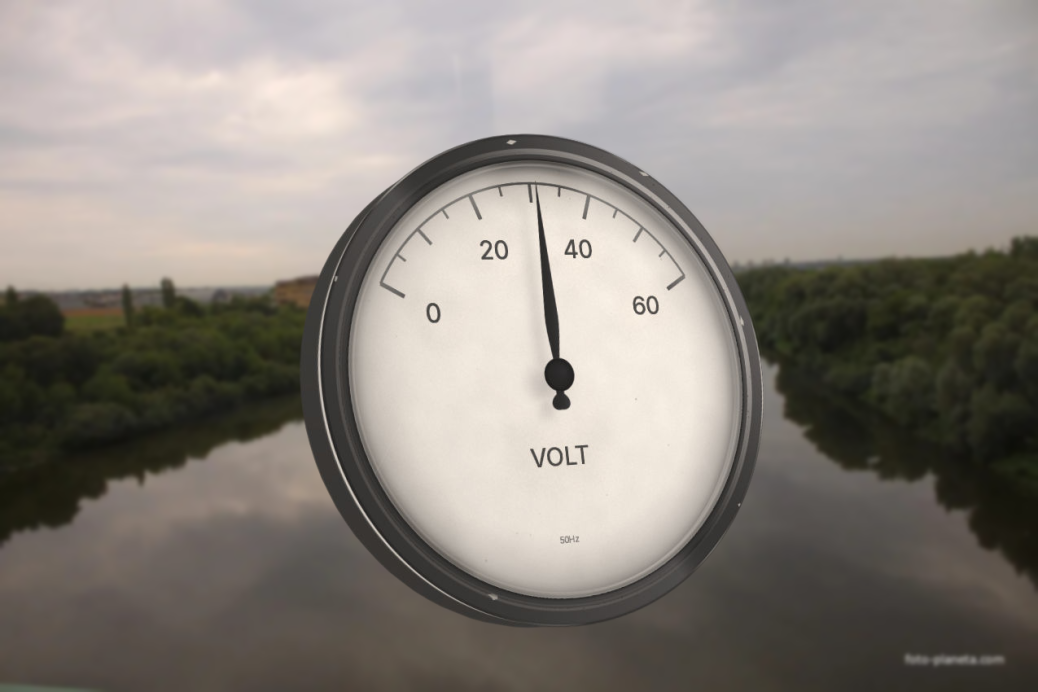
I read value=30 unit=V
